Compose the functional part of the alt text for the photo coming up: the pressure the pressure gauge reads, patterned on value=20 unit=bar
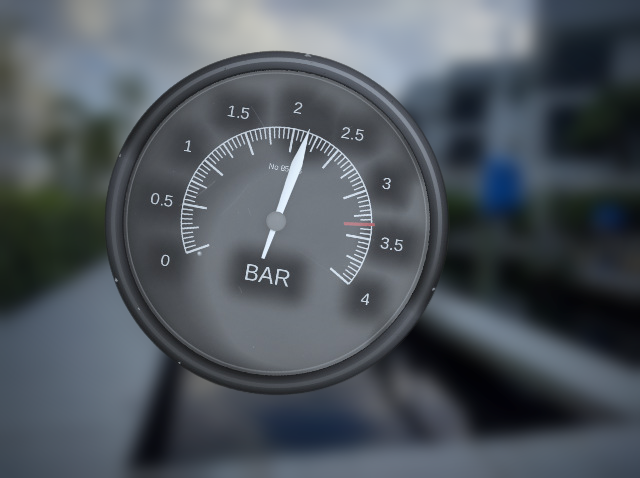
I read value=2.15 unit=bar
